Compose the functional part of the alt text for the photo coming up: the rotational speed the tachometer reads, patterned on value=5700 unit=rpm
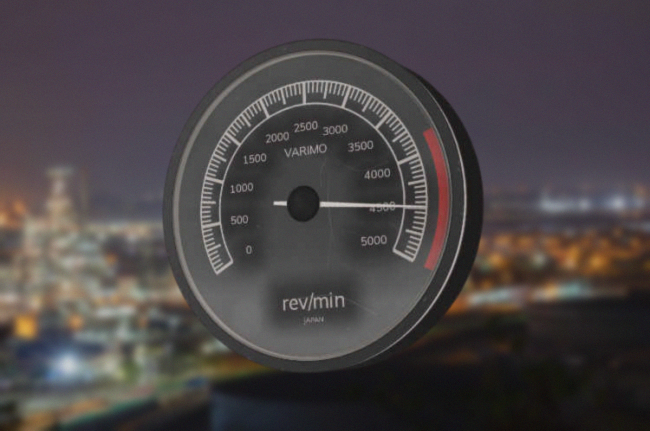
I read value=4500 unit=rpm
